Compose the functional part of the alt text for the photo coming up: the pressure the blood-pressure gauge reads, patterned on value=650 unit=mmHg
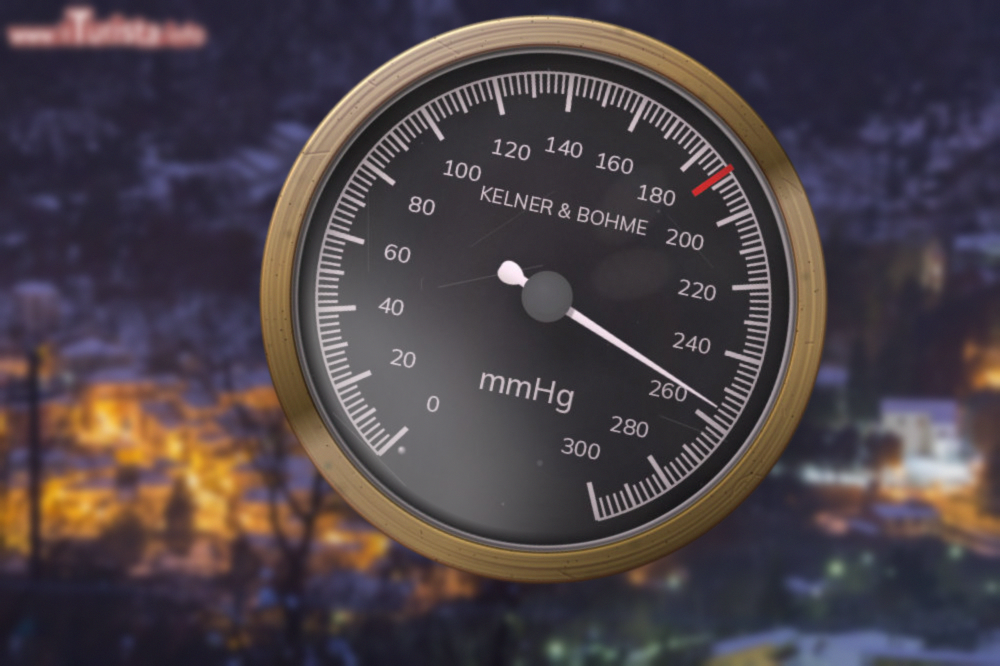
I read value=256 unit=mmHg
